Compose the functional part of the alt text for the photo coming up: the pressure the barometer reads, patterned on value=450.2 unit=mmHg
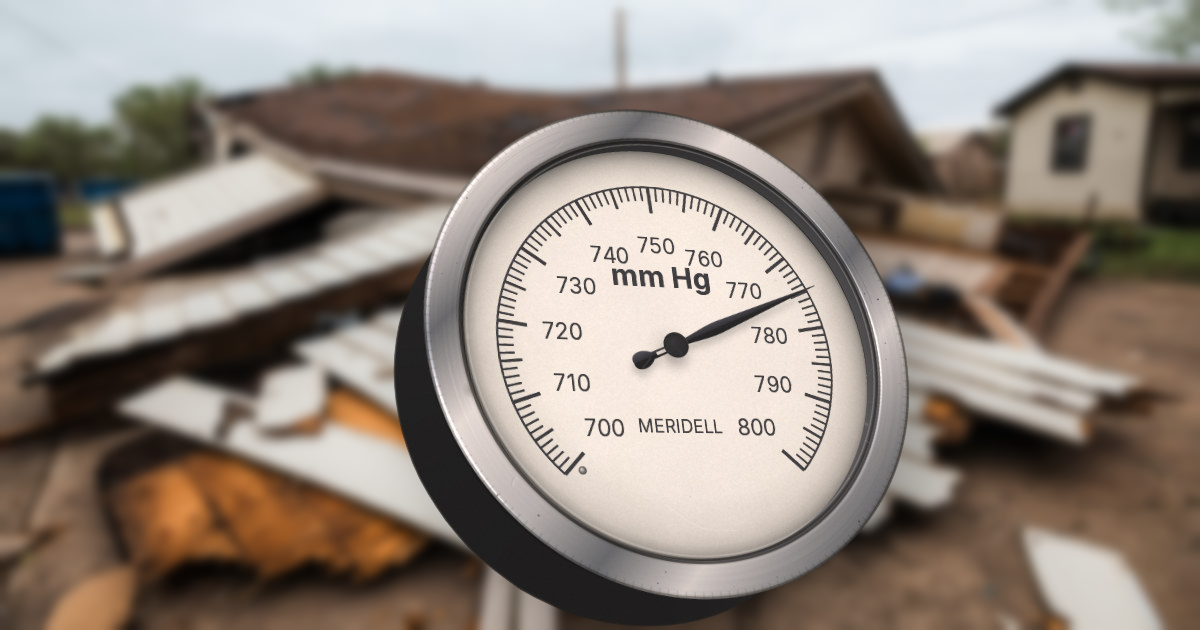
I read value=775 unit=mmHg
